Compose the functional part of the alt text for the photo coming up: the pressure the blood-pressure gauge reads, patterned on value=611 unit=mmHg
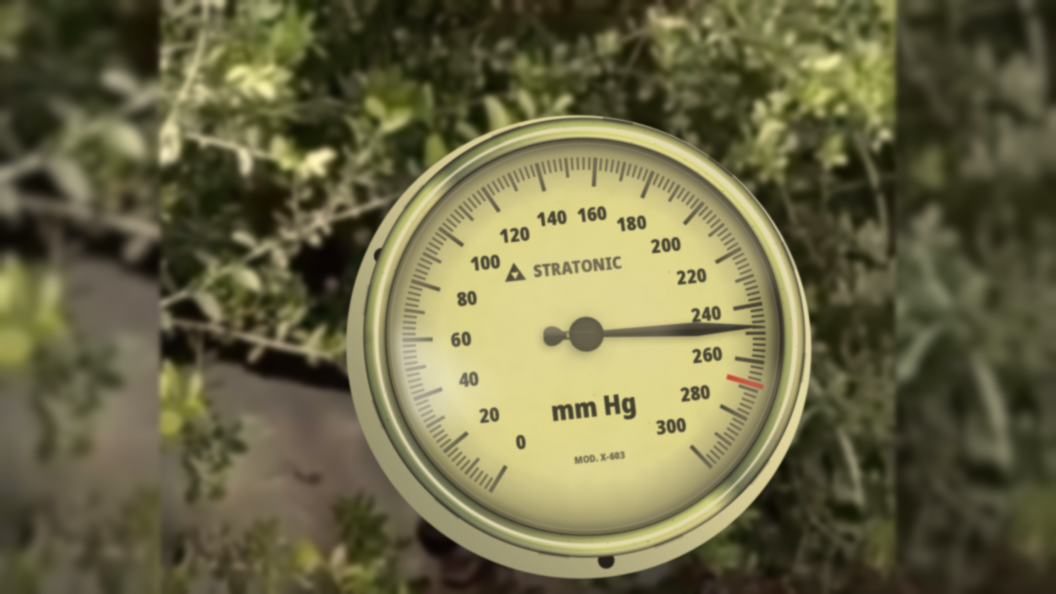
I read value=248 unit=mmHg
